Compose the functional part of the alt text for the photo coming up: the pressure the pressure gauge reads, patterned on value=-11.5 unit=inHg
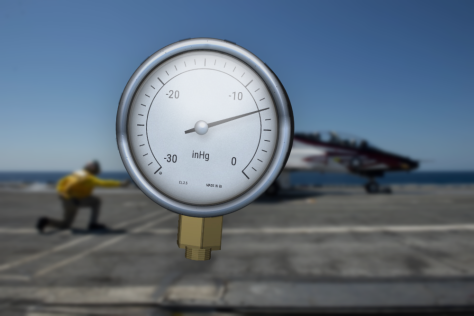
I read value=-7 unit=inHg
